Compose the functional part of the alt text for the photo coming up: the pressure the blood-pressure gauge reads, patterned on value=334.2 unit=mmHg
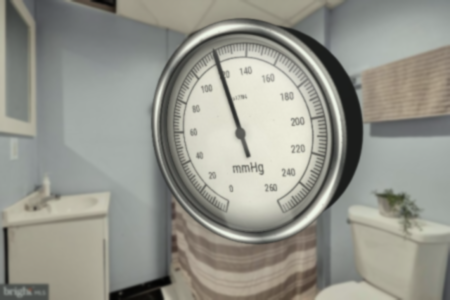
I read value=120 unit=mmHg
